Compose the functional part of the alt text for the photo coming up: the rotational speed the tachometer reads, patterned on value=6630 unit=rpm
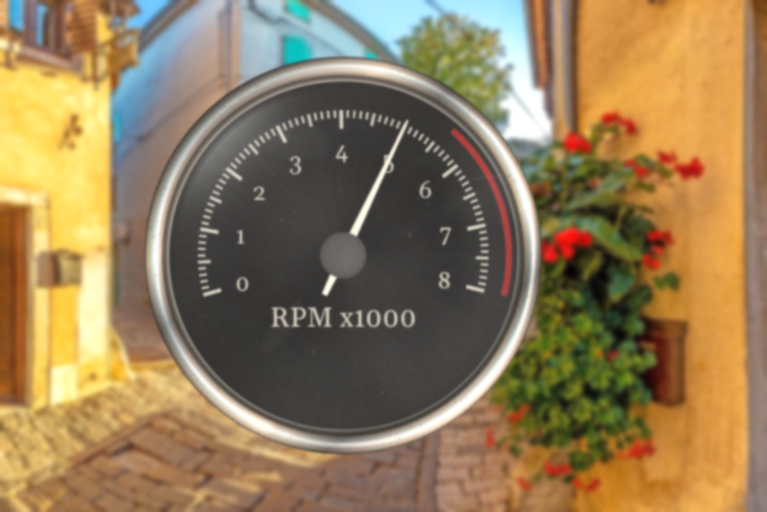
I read value=5000 unit=rpm
